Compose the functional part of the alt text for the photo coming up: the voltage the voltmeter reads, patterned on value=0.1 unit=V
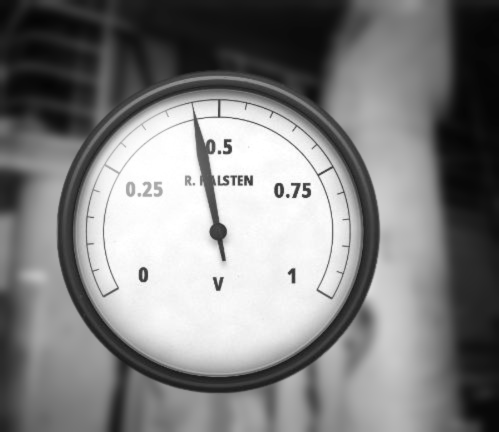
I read value=0.45 unit=V
